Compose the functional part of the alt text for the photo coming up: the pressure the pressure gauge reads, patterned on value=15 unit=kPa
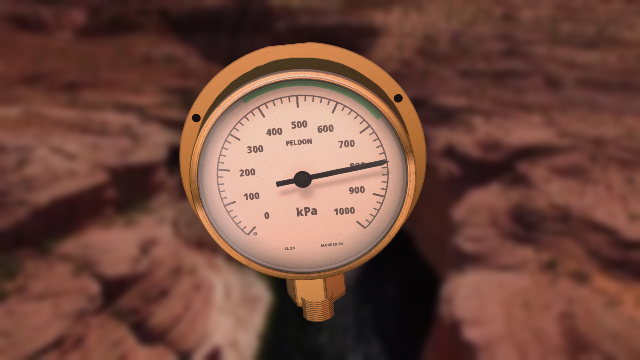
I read value=800 unit=kPa
